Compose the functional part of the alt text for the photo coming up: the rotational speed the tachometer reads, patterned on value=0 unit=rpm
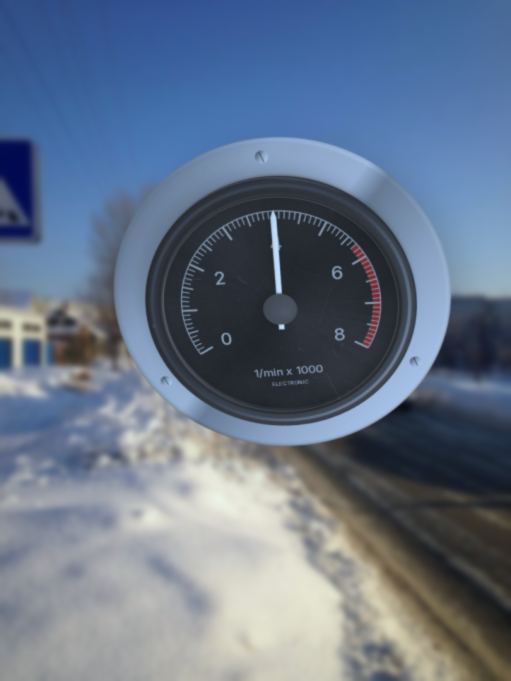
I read value=4000 unit=rpm
